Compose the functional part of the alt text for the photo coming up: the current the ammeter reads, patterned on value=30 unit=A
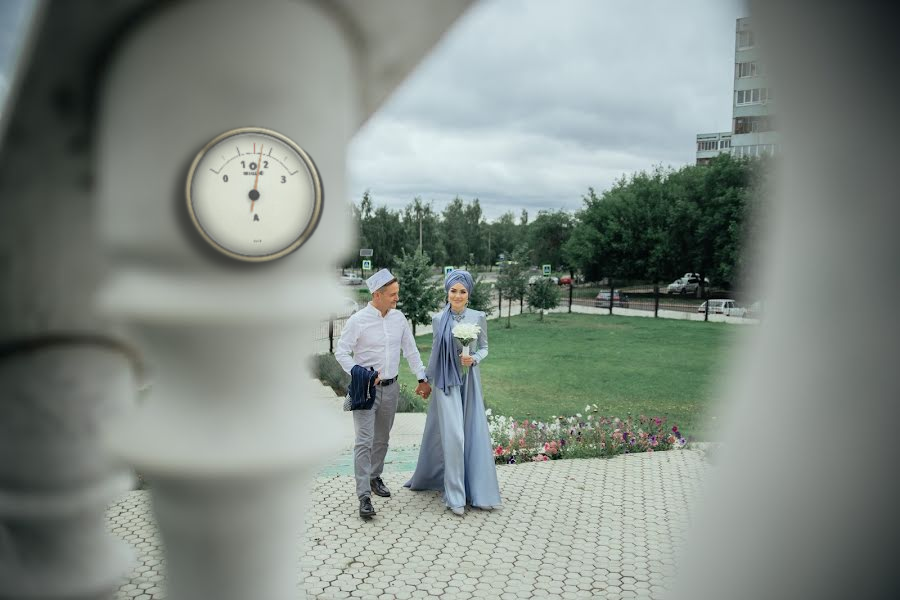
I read value=1.75 unit=A
